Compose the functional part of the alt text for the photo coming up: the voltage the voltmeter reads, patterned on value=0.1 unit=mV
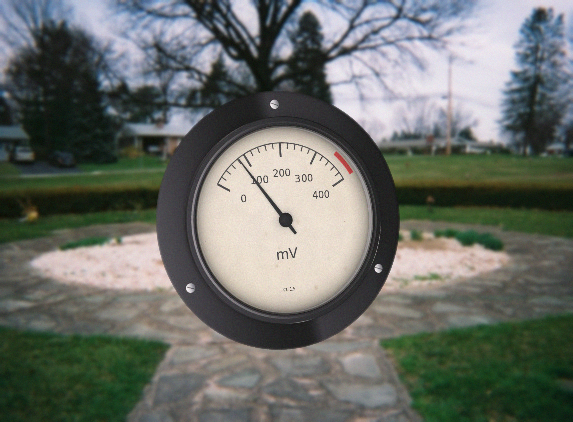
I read value=80 unit=mV
